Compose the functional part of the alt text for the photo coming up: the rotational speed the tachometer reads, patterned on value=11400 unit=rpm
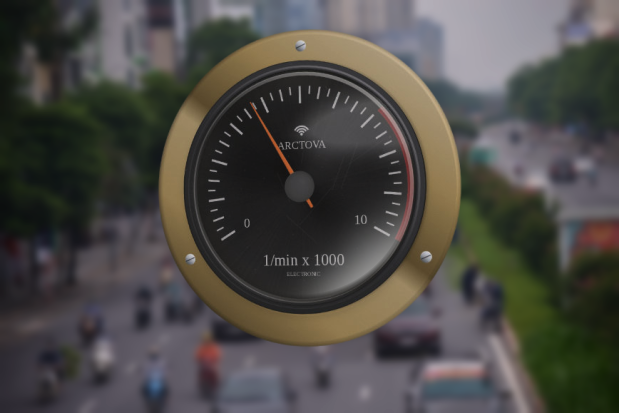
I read value=3750 unit=rpm
